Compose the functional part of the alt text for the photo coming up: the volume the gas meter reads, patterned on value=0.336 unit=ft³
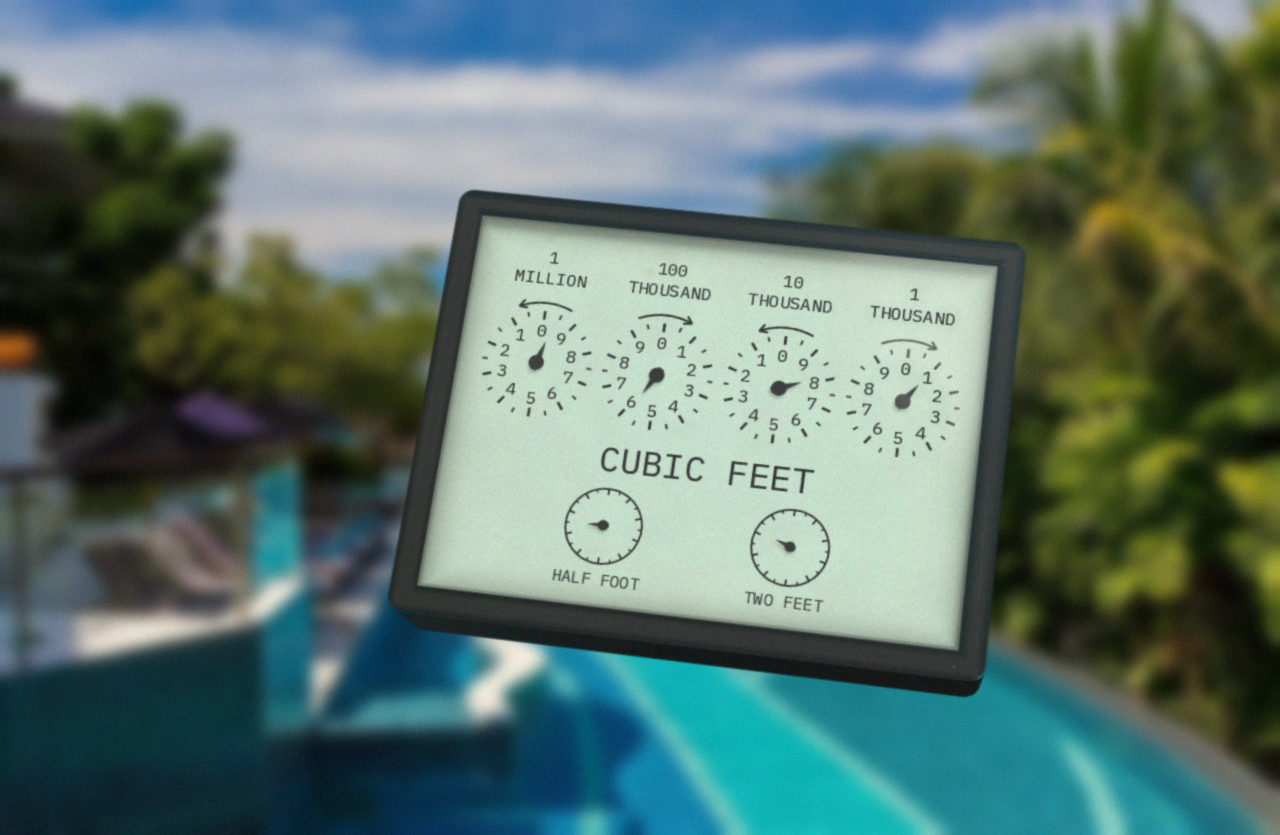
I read value=958100 unit=ft³
